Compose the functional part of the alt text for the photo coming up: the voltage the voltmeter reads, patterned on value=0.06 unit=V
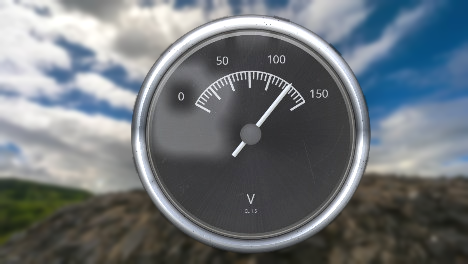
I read value=125 unit=V
